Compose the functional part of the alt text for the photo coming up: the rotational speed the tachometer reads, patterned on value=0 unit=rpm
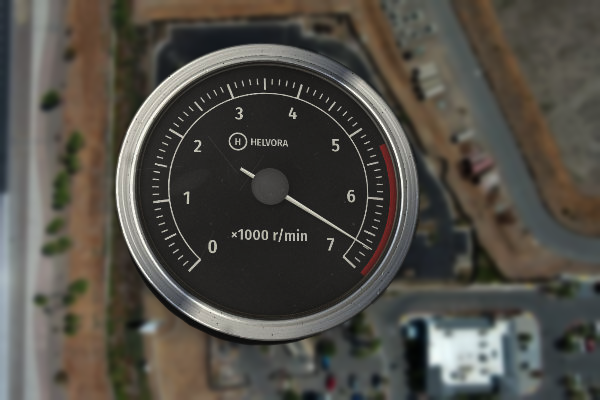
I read value=6700 unit=rpm
